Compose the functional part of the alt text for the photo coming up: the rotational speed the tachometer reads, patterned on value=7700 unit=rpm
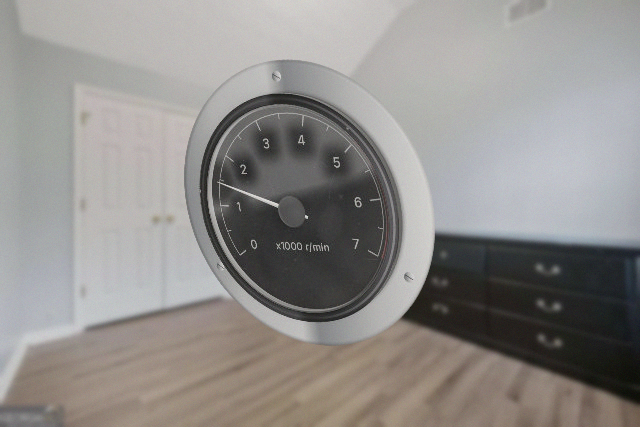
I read value=1500 unit=rpm
